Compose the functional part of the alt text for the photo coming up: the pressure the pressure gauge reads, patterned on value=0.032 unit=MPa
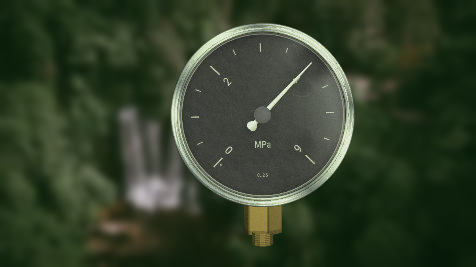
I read value=4 unit=MPa
